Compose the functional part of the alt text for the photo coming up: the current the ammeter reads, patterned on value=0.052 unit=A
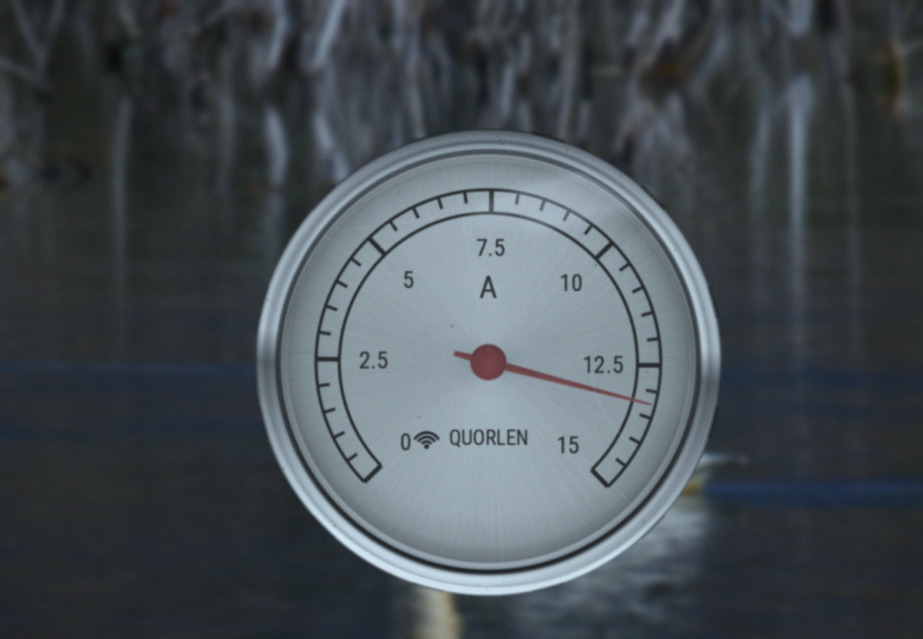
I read value=13.25 unit=A
